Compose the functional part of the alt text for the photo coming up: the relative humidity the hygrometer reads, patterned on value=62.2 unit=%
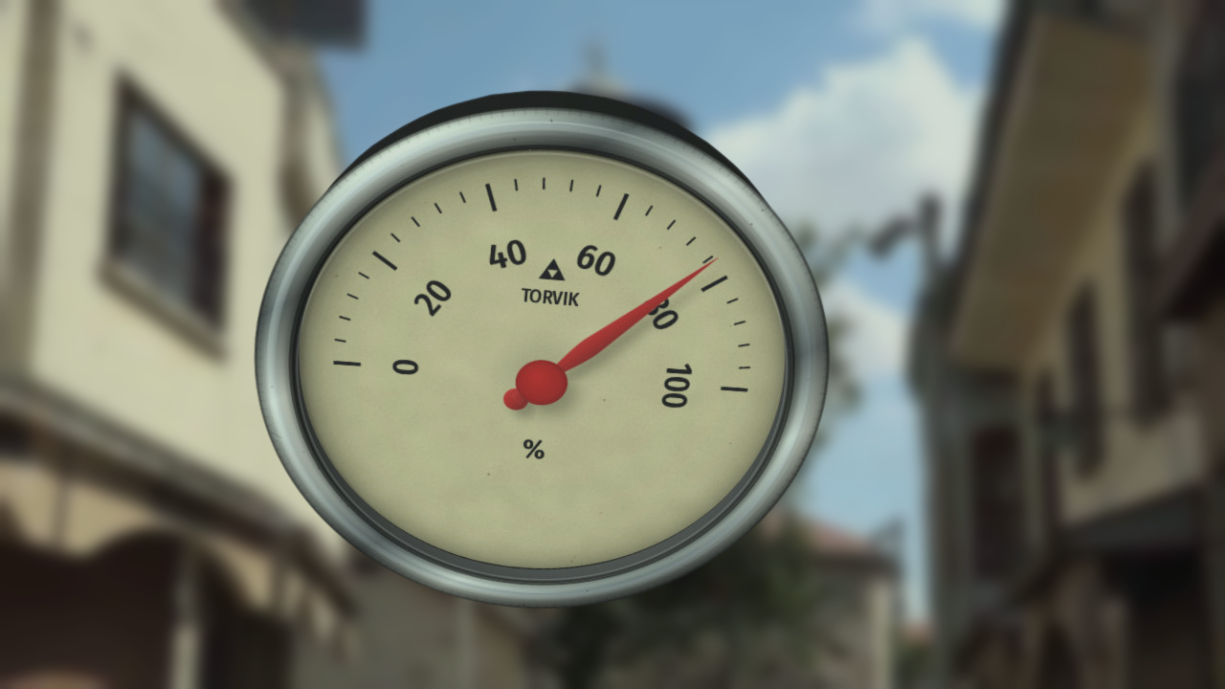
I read value=76 unit=%
